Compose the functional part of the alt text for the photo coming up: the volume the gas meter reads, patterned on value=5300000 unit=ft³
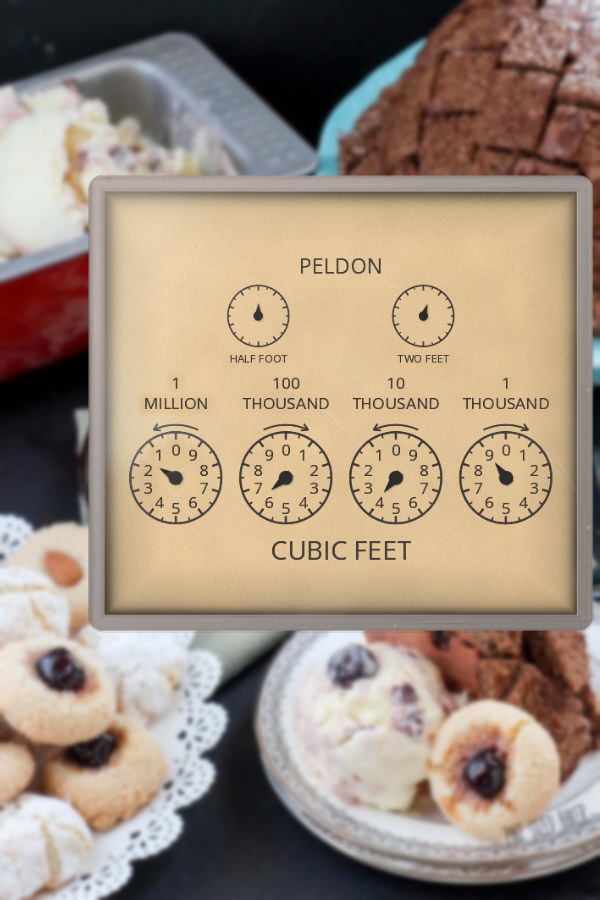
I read value=163900 unit=ft³
